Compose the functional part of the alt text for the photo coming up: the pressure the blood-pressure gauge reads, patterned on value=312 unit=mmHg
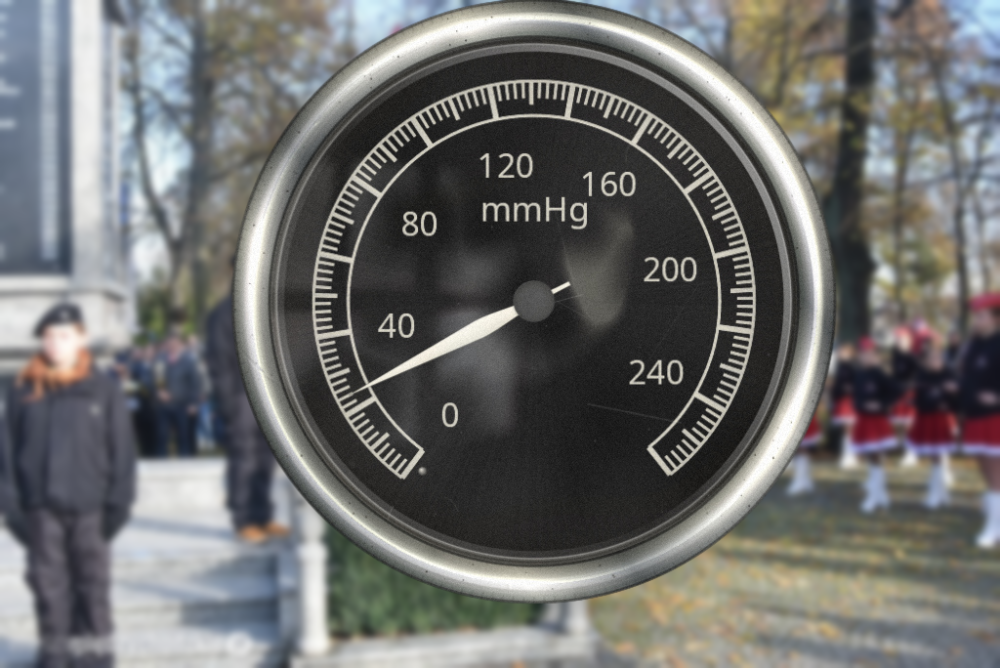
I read value=24 unit=mmHg
